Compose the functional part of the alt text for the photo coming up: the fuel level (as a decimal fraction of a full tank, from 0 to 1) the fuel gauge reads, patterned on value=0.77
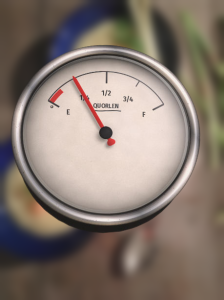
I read value=0.25
